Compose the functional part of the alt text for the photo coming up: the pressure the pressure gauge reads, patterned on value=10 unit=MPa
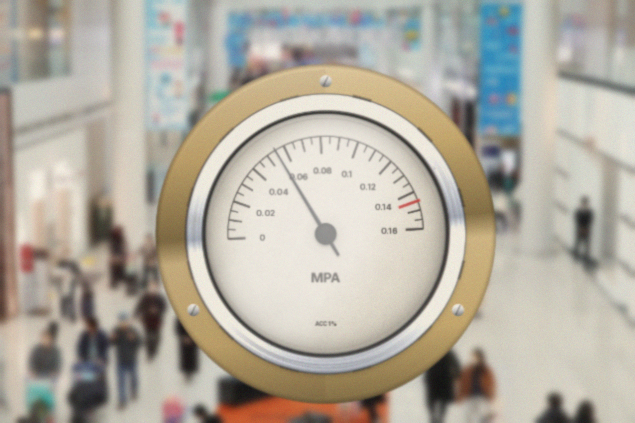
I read value=0.055 unit=MPa
